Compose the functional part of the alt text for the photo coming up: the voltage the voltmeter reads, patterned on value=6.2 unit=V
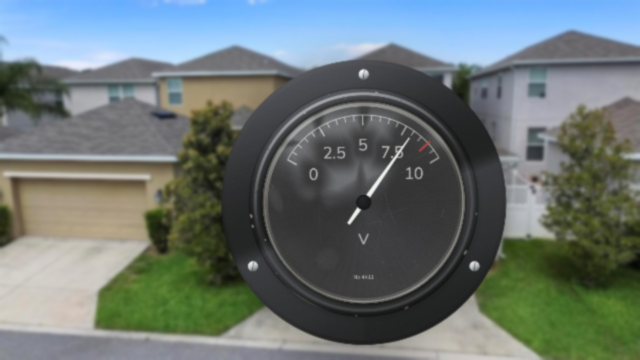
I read value=8 unit=V
